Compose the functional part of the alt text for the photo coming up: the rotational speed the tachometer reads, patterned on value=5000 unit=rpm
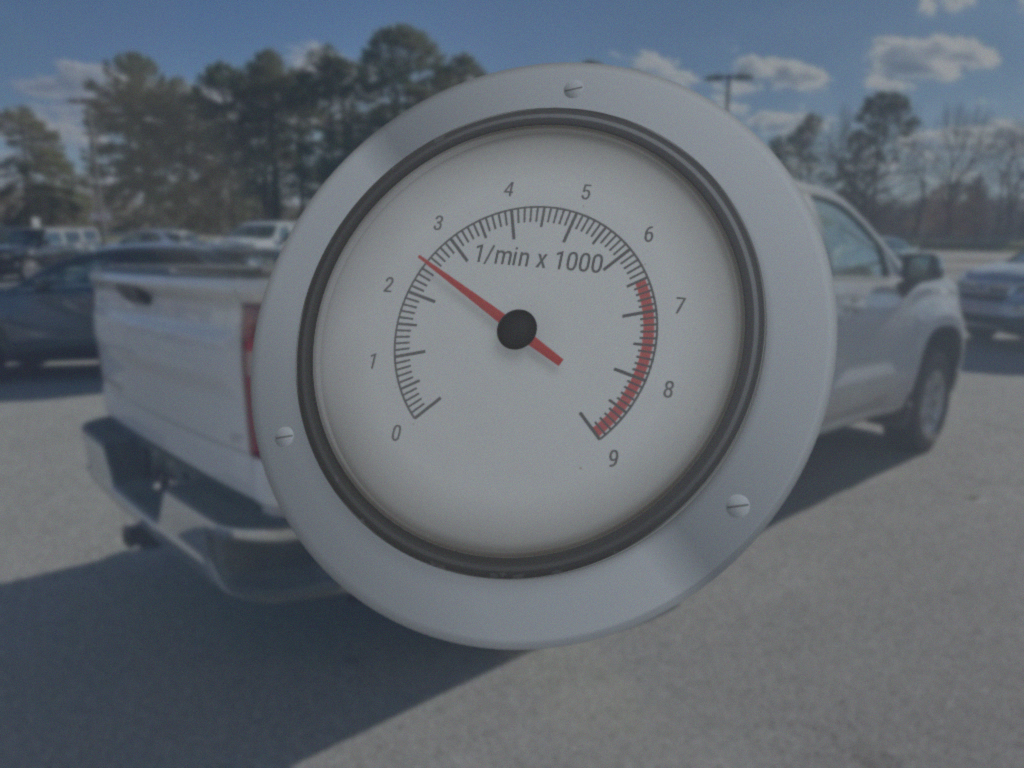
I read value=2500 unit=rpm
